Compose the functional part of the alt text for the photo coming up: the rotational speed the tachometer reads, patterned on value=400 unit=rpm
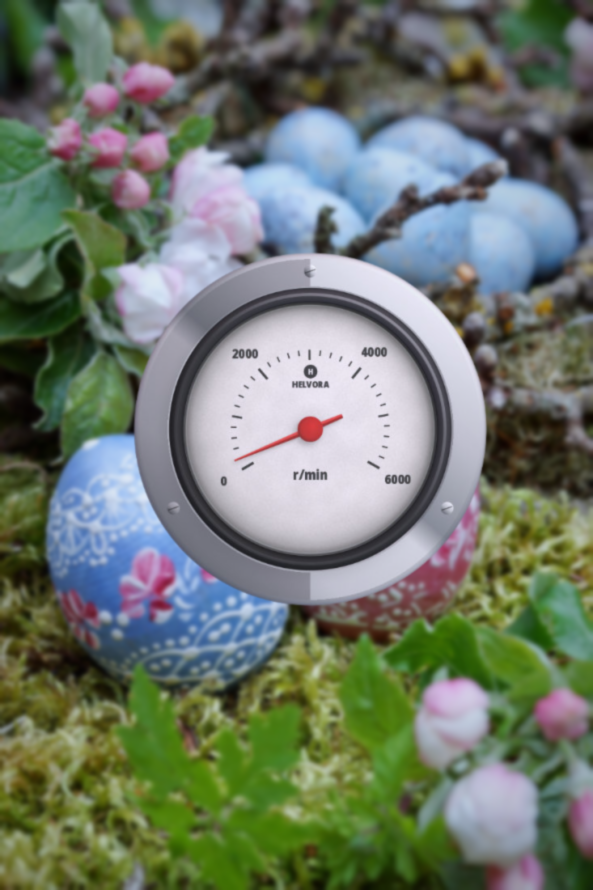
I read value=200 unit=rpm
